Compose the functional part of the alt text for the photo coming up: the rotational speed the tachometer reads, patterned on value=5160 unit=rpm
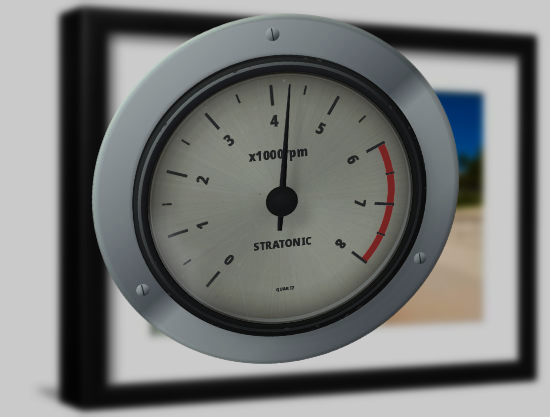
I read value=4250 unit=rpm
